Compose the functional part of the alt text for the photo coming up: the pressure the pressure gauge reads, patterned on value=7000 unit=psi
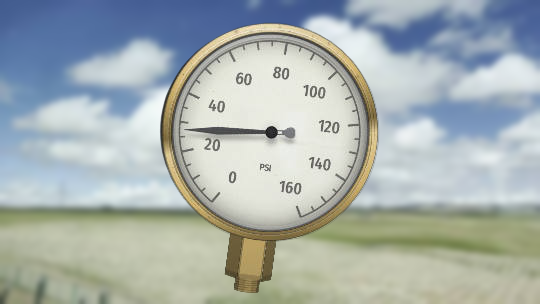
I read value=27.5 unit=psi
